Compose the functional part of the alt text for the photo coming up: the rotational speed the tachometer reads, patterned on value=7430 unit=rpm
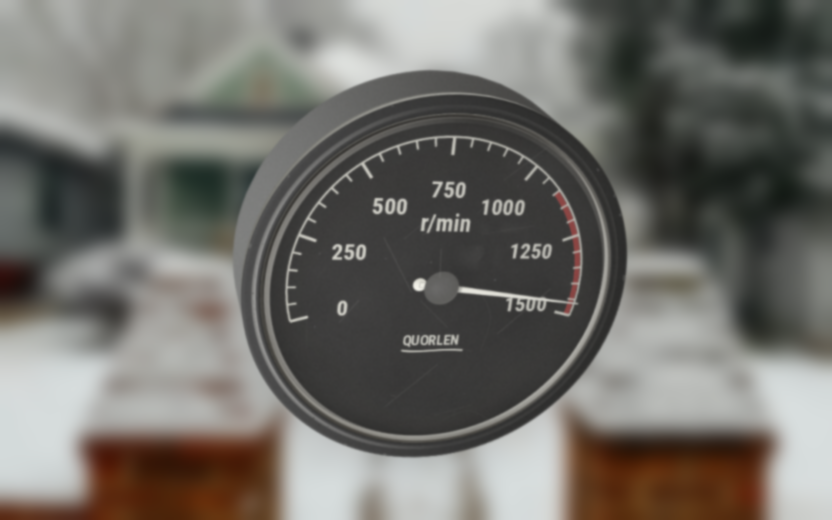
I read value=1450 unit=rpm
